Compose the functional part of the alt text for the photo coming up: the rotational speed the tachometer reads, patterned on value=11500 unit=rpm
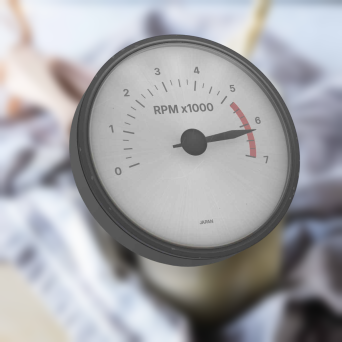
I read value=6250 unit=rpm
